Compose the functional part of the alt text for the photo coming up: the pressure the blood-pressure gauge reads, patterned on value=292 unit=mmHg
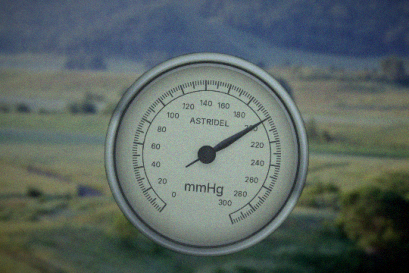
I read value=200 unit=mmHg
